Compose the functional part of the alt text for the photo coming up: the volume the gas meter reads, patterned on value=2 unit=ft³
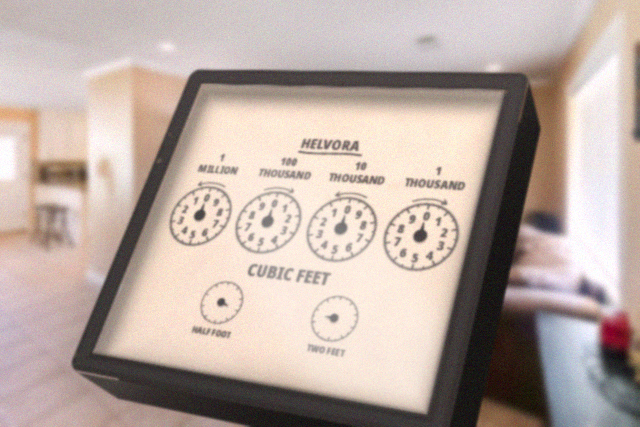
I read value=0 unit=ft³
